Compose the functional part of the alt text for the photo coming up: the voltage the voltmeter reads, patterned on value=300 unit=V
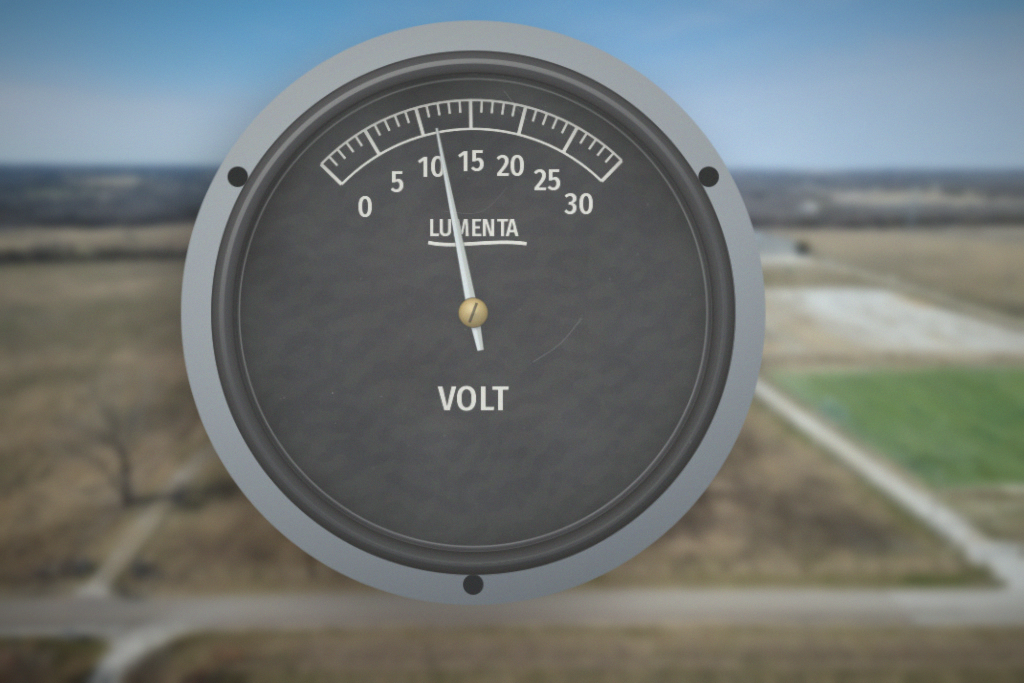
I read value=11.5 unit=V
